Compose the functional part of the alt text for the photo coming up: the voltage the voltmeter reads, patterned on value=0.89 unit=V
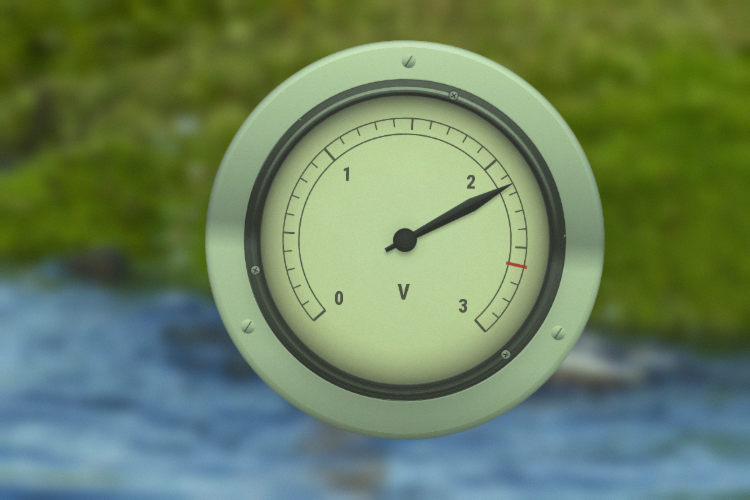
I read value=2.15 unit=V
